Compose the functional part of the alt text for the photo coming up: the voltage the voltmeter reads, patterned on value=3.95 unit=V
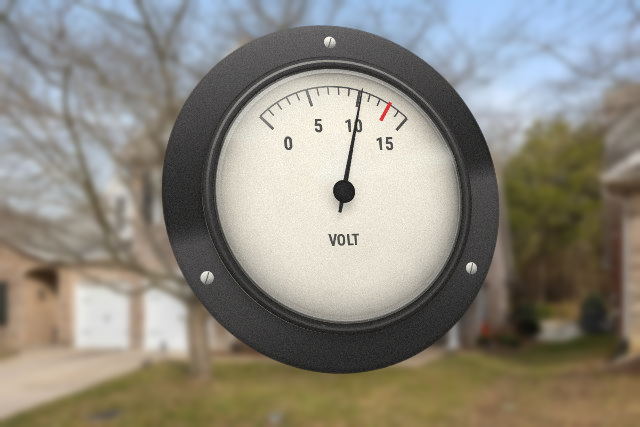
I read value=10 unit=V
